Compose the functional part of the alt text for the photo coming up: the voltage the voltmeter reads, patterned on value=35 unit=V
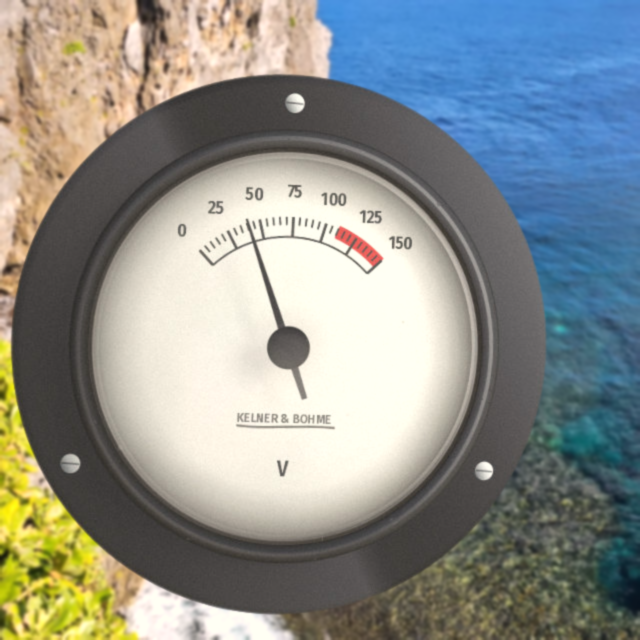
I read value=40 unit=V
